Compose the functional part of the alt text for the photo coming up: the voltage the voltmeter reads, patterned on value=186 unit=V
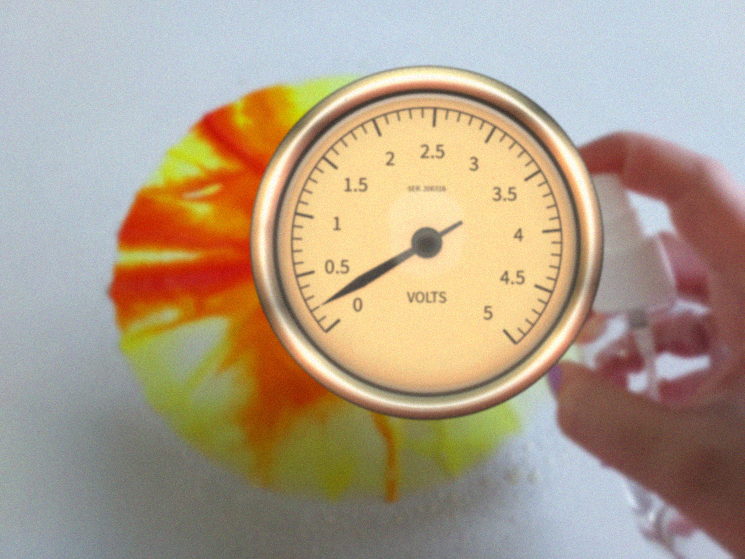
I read value=0.2 unit=V
